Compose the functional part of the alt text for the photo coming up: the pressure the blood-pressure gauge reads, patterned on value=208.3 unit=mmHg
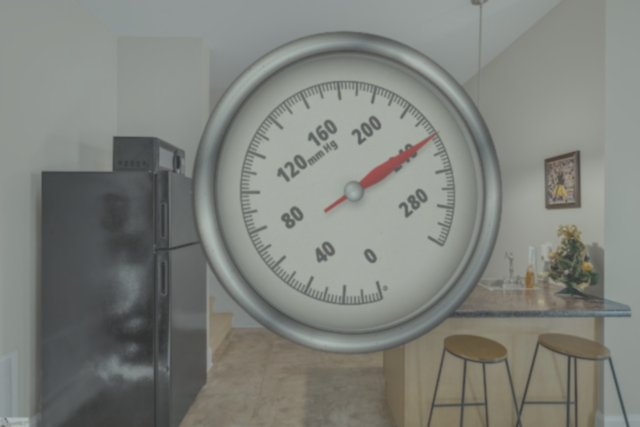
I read value=240 unit=mmHg
